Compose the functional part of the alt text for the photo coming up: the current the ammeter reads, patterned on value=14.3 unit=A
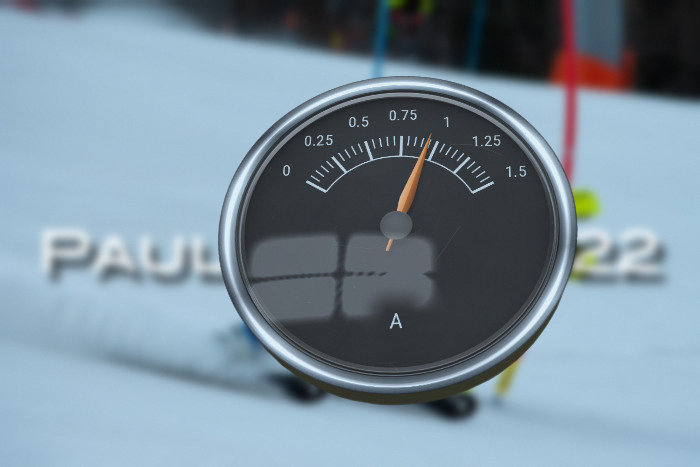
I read value=0.95 unit=A
